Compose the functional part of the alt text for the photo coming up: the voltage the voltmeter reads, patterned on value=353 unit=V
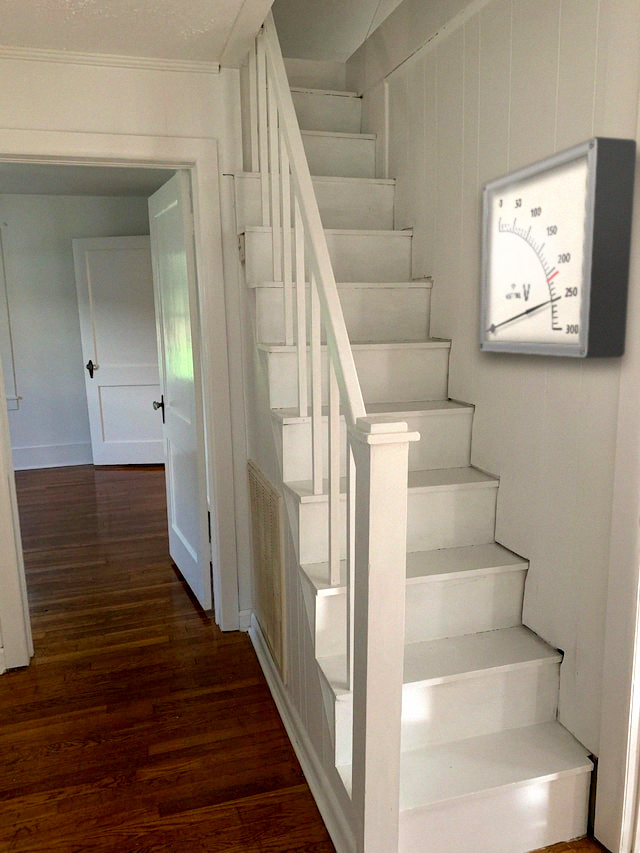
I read value=250 unit=V
